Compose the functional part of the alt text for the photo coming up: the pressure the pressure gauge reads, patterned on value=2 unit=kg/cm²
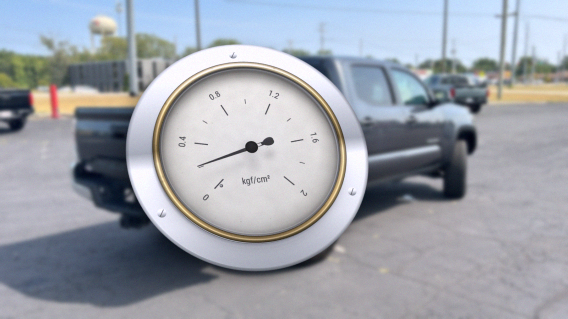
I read value=0.2 unit=kg/cm²
